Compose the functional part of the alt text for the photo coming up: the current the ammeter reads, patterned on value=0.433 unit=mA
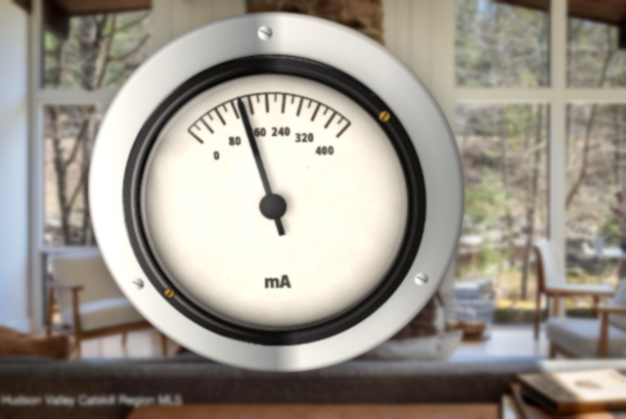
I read value=140 unit=mA
